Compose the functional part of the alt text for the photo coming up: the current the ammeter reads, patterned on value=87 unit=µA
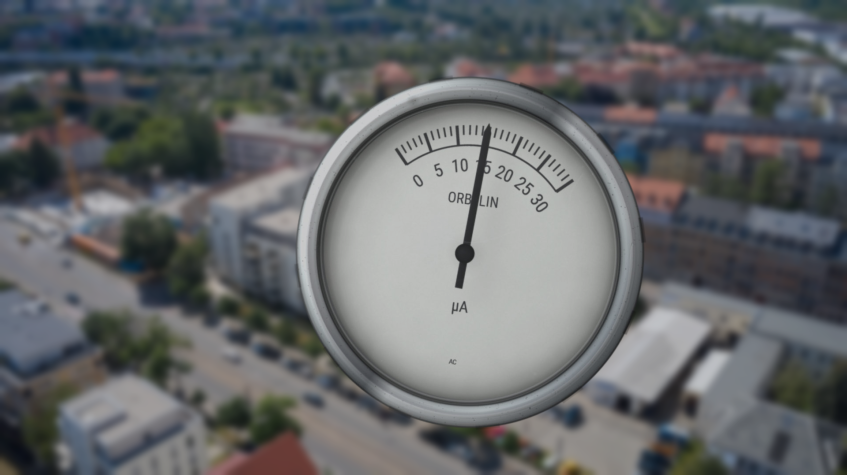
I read value=15 unit=µA
